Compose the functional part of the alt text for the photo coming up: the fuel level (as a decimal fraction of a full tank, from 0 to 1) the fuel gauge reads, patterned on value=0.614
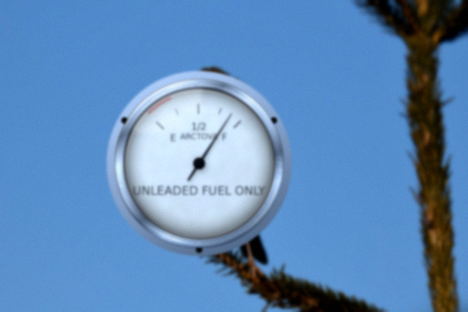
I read value=0.875
